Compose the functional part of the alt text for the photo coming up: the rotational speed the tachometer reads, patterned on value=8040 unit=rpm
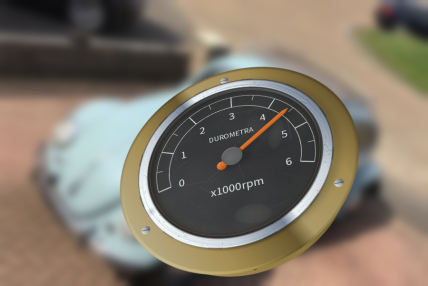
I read value=4500 unit=rpm
